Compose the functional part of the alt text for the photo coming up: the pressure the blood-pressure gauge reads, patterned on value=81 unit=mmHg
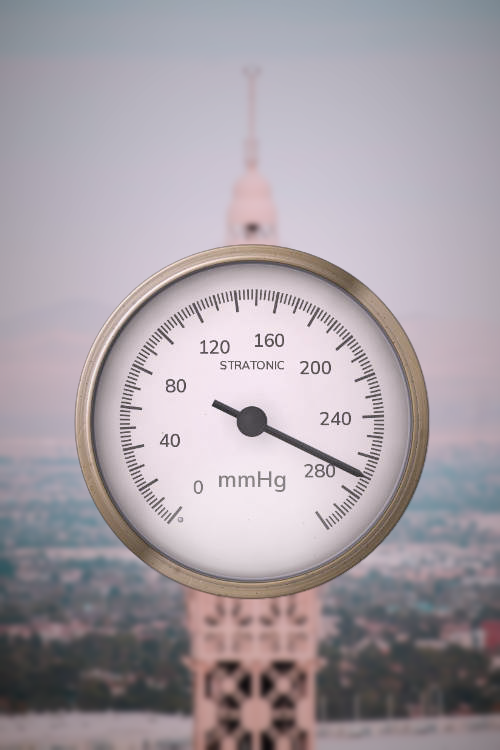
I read value=270 unit=mmHg
